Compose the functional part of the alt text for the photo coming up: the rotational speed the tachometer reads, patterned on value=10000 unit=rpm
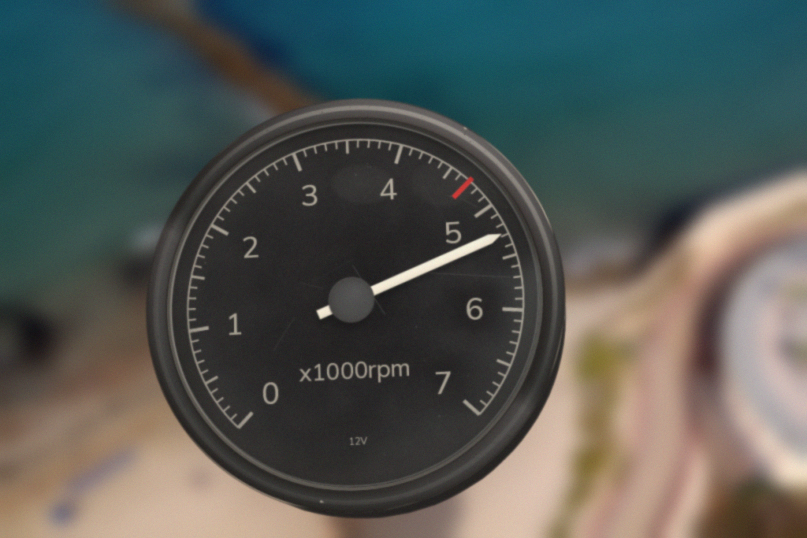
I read value=5300 unit=rpm
